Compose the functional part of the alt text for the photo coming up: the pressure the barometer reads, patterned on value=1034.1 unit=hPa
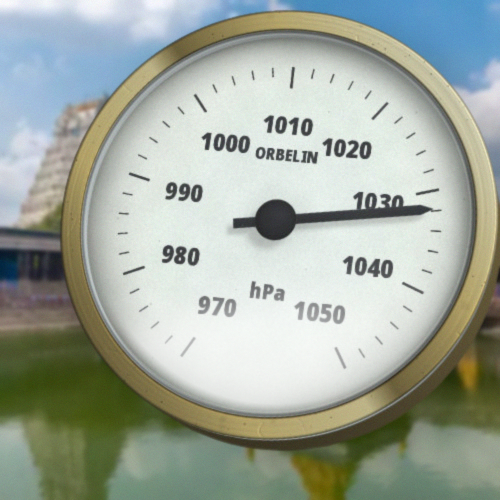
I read value=1032 unit=hPa
